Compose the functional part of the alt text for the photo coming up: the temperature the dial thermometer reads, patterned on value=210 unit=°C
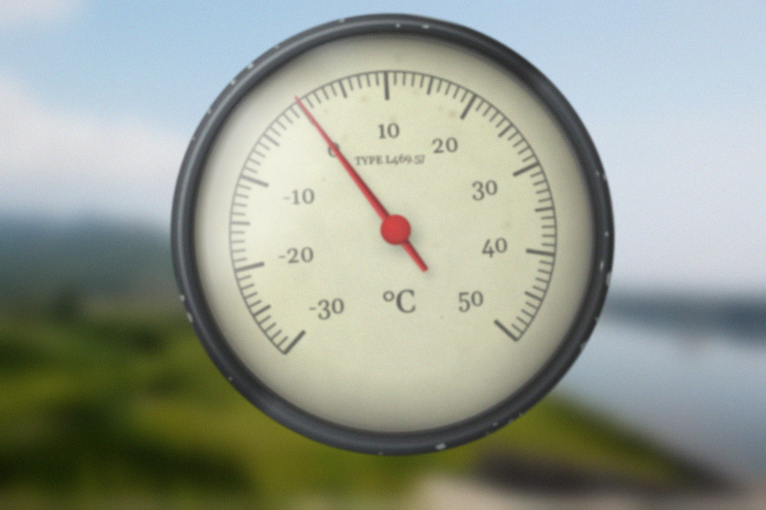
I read value=0 unit=°C
